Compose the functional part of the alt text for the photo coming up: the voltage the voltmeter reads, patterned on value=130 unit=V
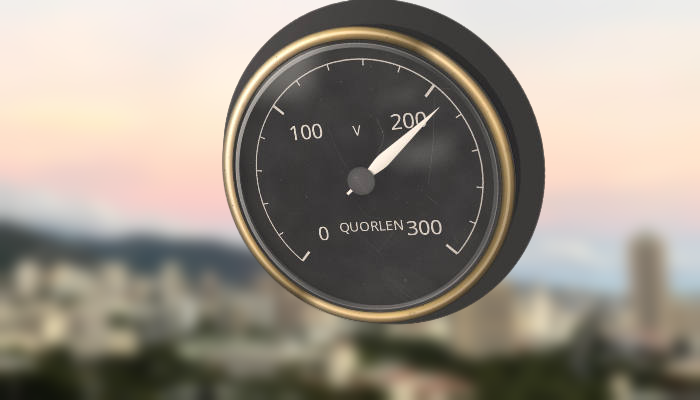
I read value=210 unit=V
